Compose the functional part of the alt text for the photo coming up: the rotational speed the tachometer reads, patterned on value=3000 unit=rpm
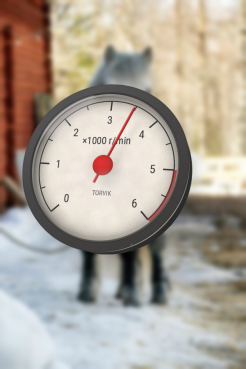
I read value=3500 unit=rpm
